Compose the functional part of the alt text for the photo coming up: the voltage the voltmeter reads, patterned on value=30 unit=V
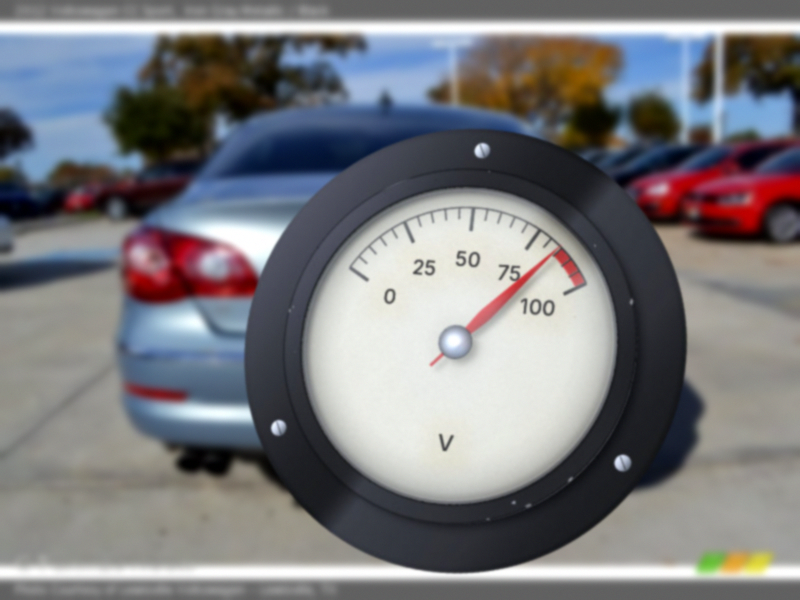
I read value=85 unit=V
